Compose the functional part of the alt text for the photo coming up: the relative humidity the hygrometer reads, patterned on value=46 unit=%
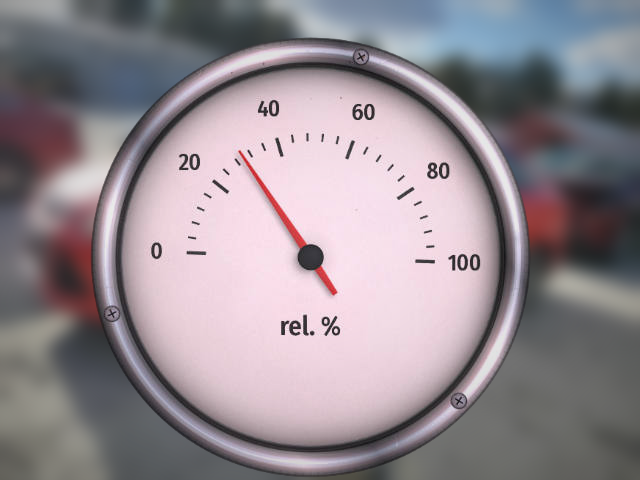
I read value=30 unit=%
